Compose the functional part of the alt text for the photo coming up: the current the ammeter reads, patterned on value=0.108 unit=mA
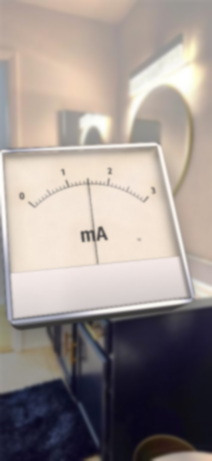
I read value=1.5 unit=mA
